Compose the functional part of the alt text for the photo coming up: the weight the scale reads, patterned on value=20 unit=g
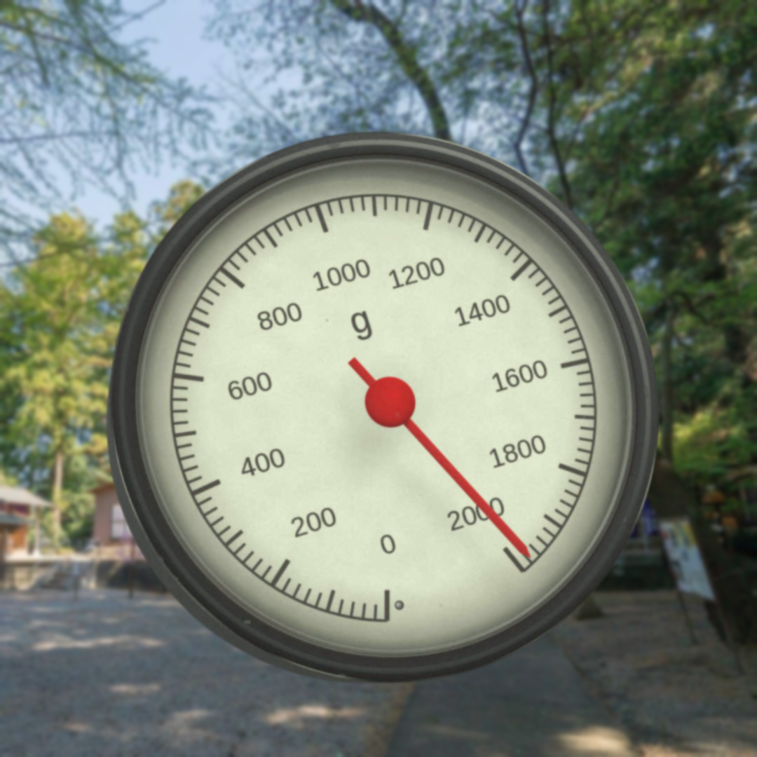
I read value=1980 unit=g
